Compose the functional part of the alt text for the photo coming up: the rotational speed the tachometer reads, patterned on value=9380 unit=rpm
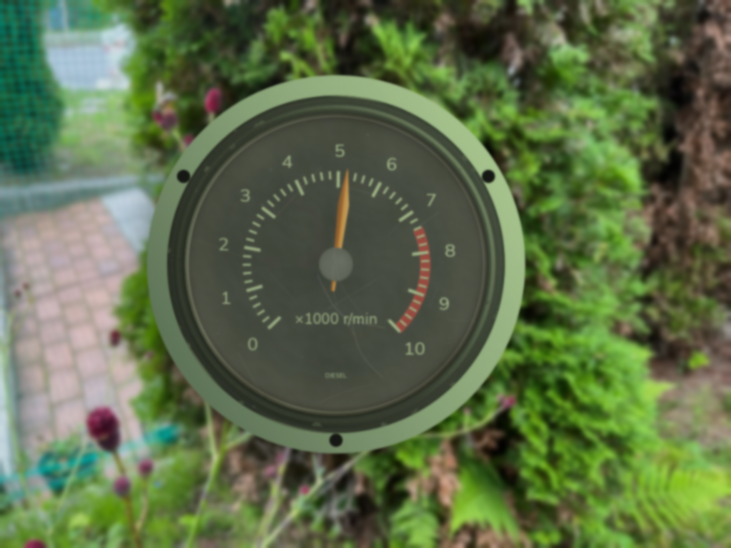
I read value=5200 unit=rpm
